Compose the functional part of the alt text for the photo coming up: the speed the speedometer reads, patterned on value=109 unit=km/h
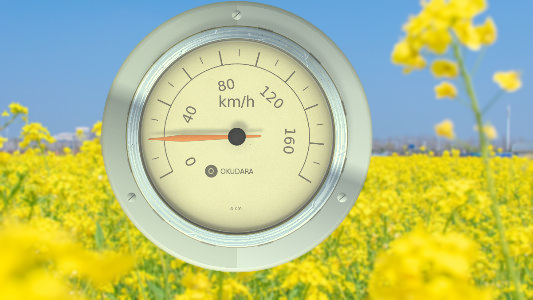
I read value=20 unit=km/h
